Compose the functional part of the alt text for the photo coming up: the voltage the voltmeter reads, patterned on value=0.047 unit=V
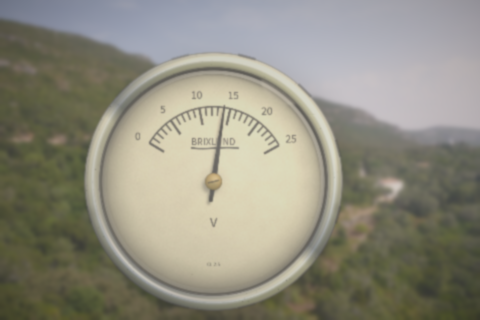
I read value=14 unit=V
